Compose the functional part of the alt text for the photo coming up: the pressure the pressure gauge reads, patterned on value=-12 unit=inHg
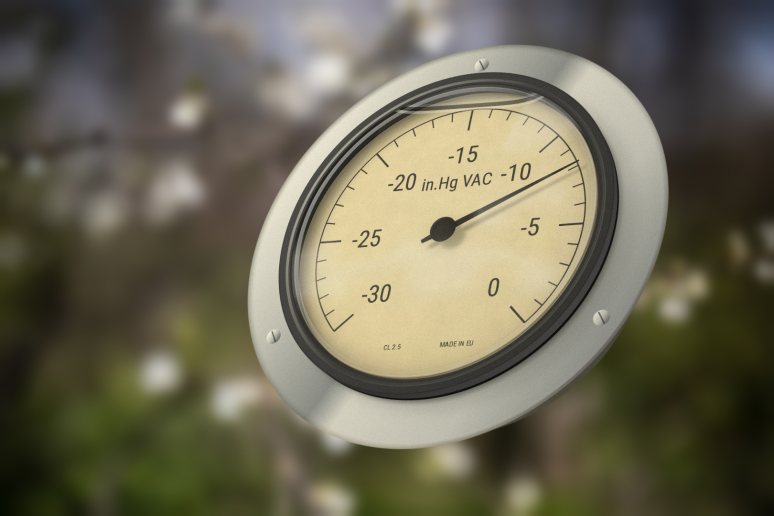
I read value=-8 unit=inHg
